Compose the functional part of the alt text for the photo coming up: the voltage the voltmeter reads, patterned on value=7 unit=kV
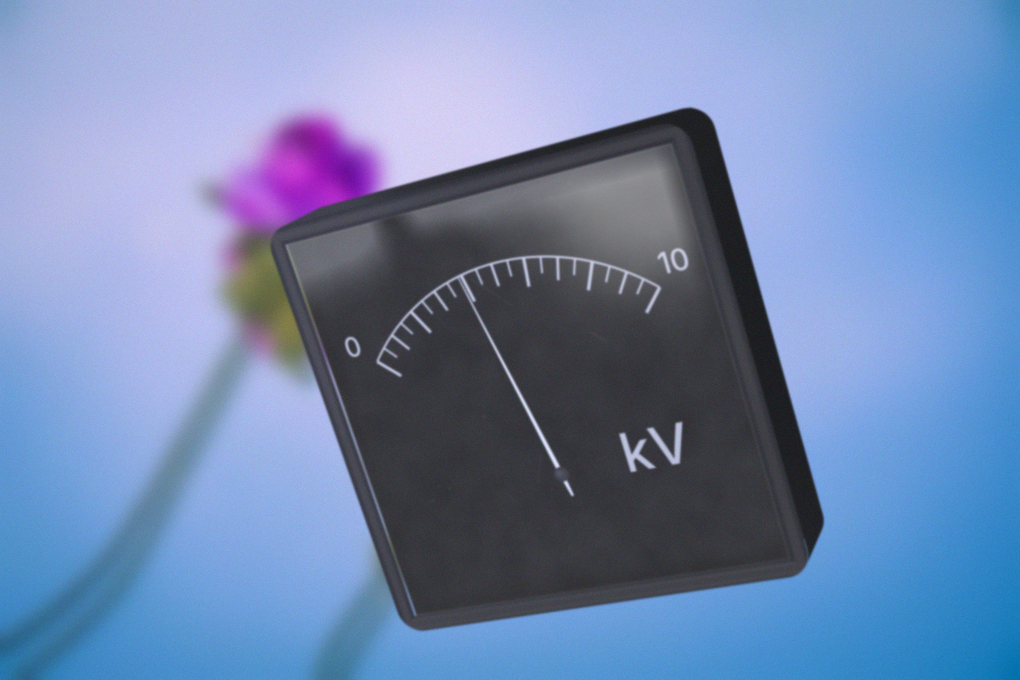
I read value=4 unit=kV
